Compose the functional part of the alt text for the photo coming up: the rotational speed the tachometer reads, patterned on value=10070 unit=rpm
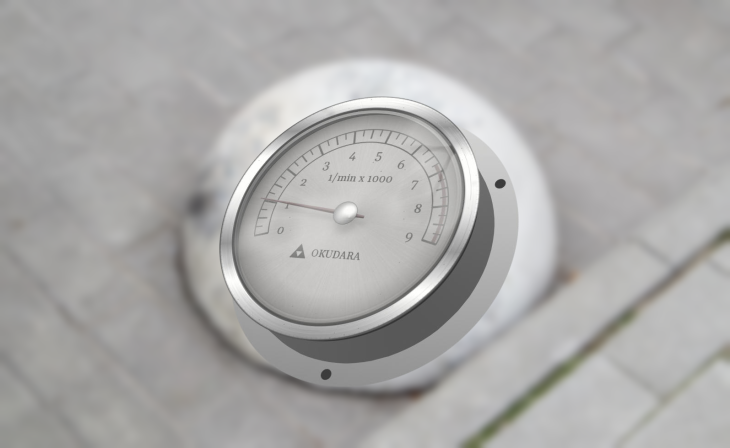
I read value=1000 unit=rpm
